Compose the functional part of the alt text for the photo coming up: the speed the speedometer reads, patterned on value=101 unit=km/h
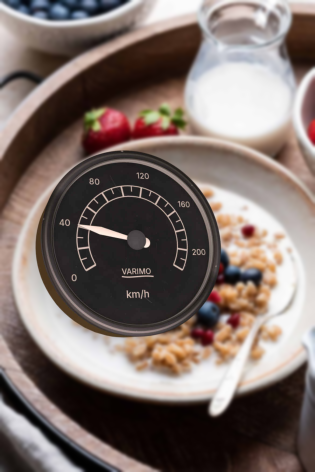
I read value=40 unit=km/h
